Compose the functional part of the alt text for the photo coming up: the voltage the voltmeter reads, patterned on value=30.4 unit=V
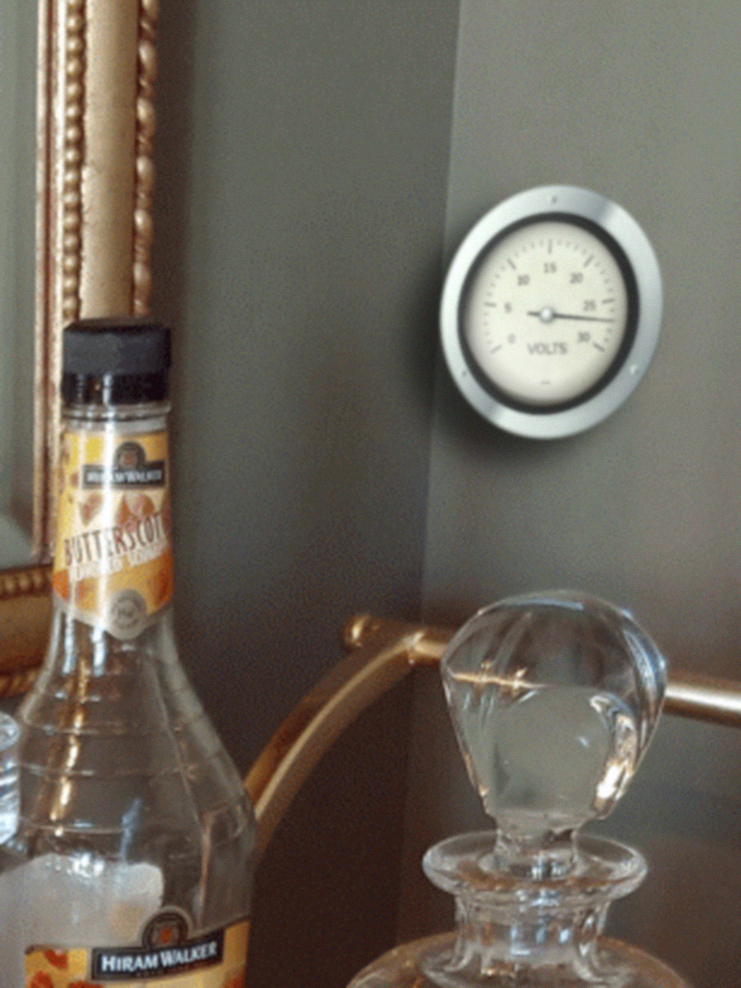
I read value=27 unit=V
